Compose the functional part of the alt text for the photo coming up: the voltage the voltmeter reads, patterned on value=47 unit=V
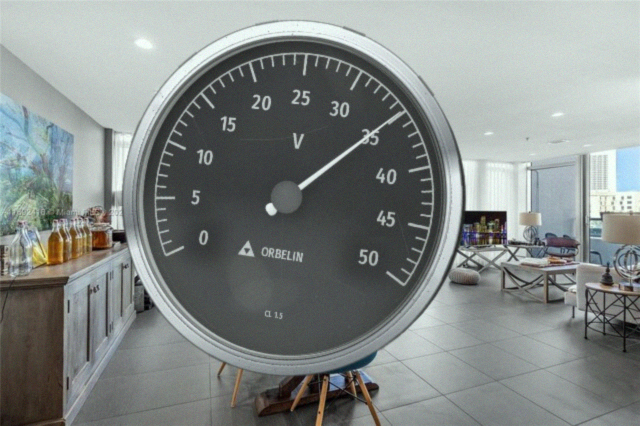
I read value=35 unit=V
